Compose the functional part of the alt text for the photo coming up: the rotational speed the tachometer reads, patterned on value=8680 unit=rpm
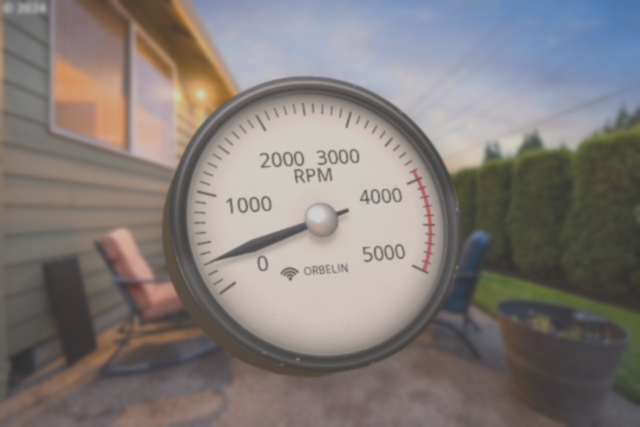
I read value=300 unit=rpm
